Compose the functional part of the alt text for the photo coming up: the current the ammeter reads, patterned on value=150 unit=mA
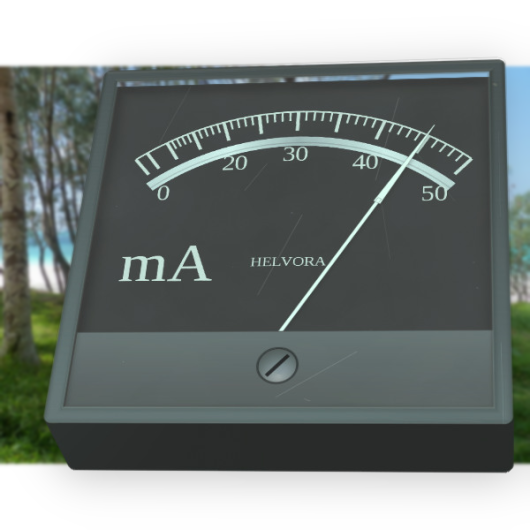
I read value=45 unit=mA
